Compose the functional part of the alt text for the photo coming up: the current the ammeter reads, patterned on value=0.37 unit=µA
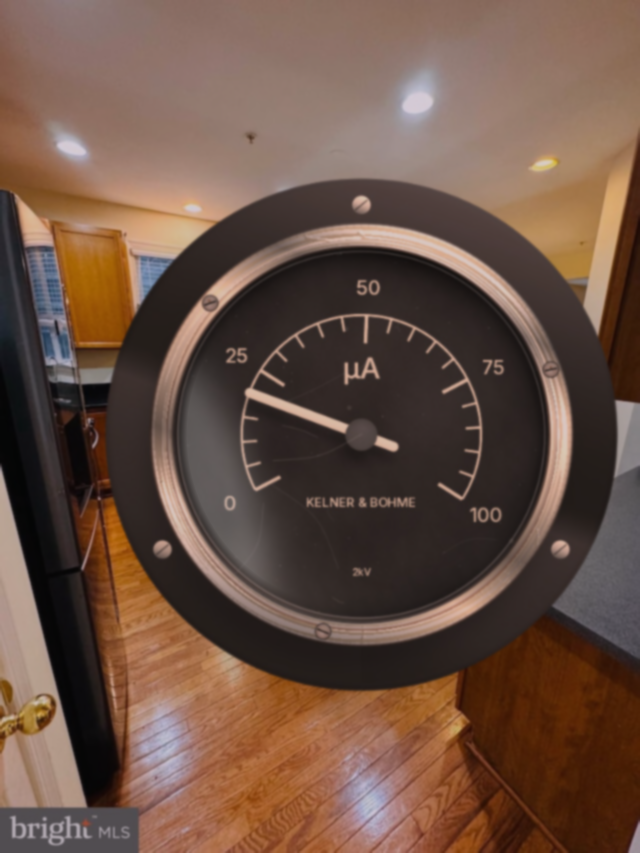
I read value=20 unit=µA
